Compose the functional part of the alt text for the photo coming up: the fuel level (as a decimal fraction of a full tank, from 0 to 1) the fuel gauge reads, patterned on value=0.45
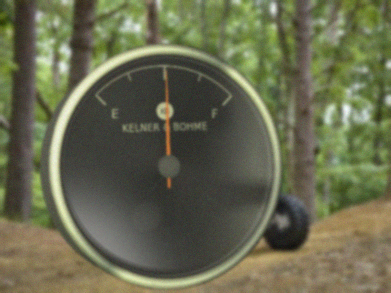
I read value=0.5
